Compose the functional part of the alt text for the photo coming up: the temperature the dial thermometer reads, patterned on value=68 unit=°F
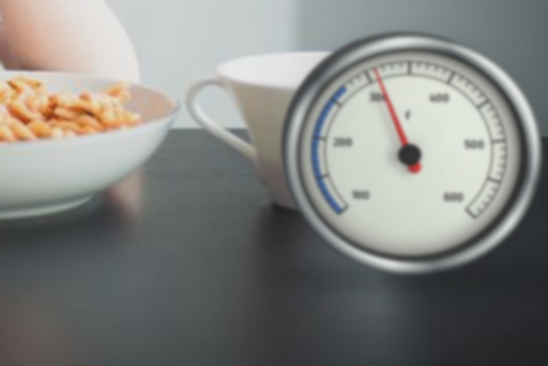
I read value=310 unit=°F
